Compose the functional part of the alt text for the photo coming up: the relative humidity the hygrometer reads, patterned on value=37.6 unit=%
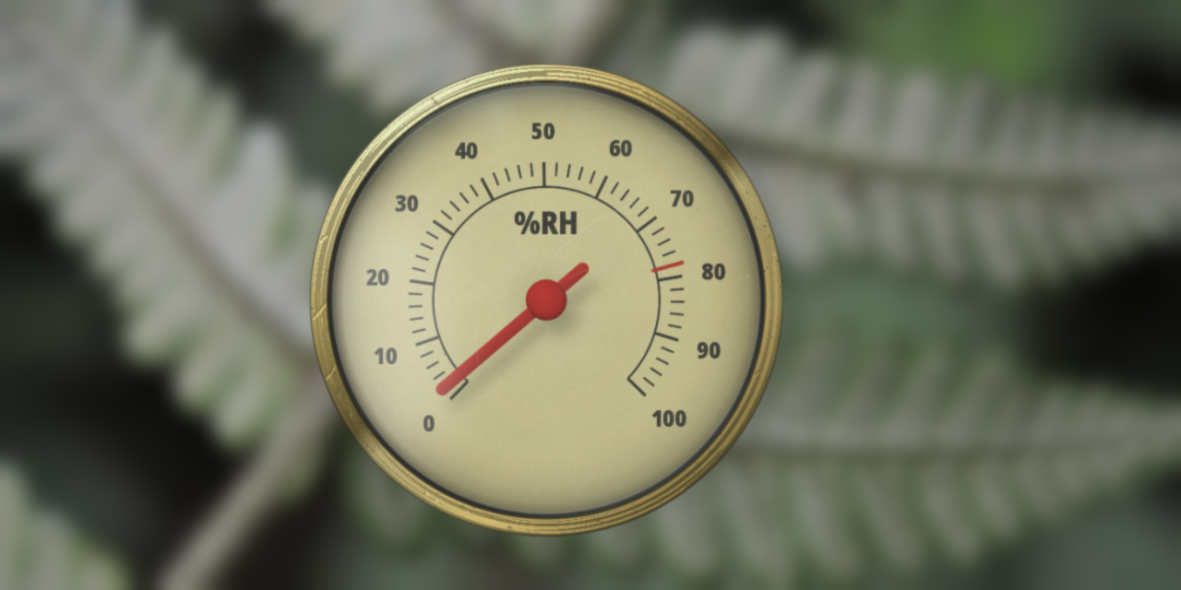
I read value=2 unit=%
